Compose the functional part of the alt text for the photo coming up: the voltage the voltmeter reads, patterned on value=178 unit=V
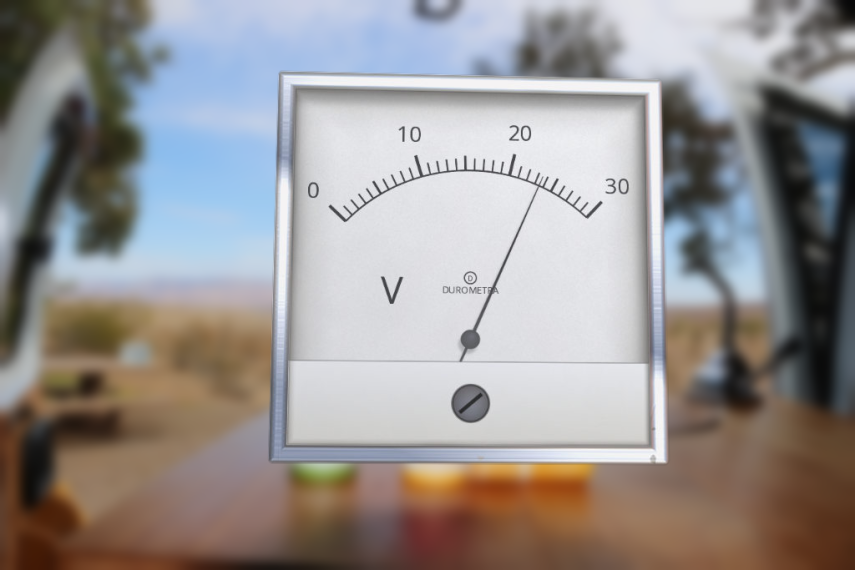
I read value=23.5 unit=V
